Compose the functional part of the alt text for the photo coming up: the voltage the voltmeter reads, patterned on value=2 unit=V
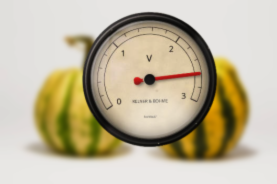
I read value=2.6 unit=V
